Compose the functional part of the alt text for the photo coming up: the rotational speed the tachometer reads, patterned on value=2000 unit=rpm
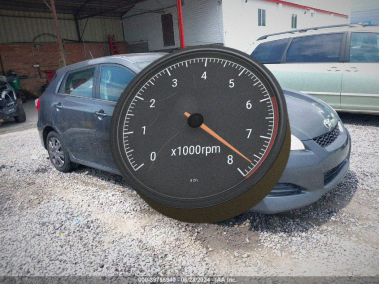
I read value=7700 unit=rpm
